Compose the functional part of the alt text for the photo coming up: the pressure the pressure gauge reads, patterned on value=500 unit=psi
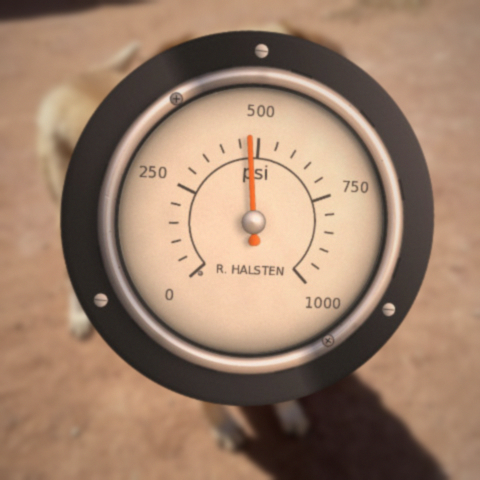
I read value=475 unit=psi
